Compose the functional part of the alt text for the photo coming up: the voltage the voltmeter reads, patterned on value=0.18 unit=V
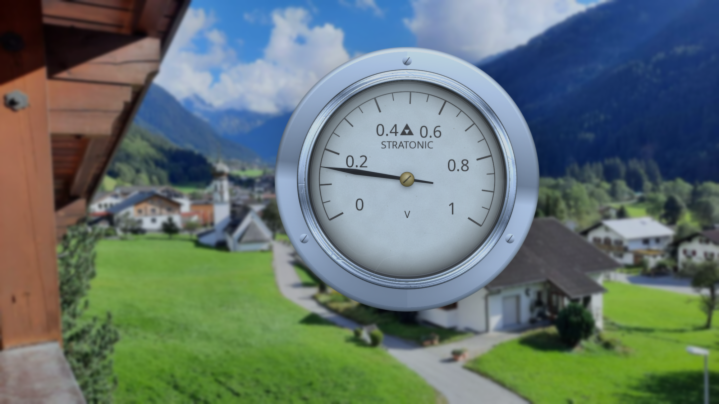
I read value=0.15 unit=V
